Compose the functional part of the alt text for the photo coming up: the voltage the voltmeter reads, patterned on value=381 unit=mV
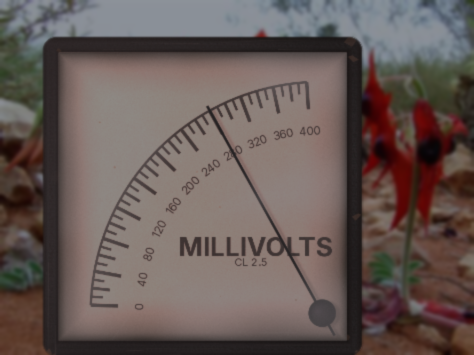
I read value=280 unit=mV
